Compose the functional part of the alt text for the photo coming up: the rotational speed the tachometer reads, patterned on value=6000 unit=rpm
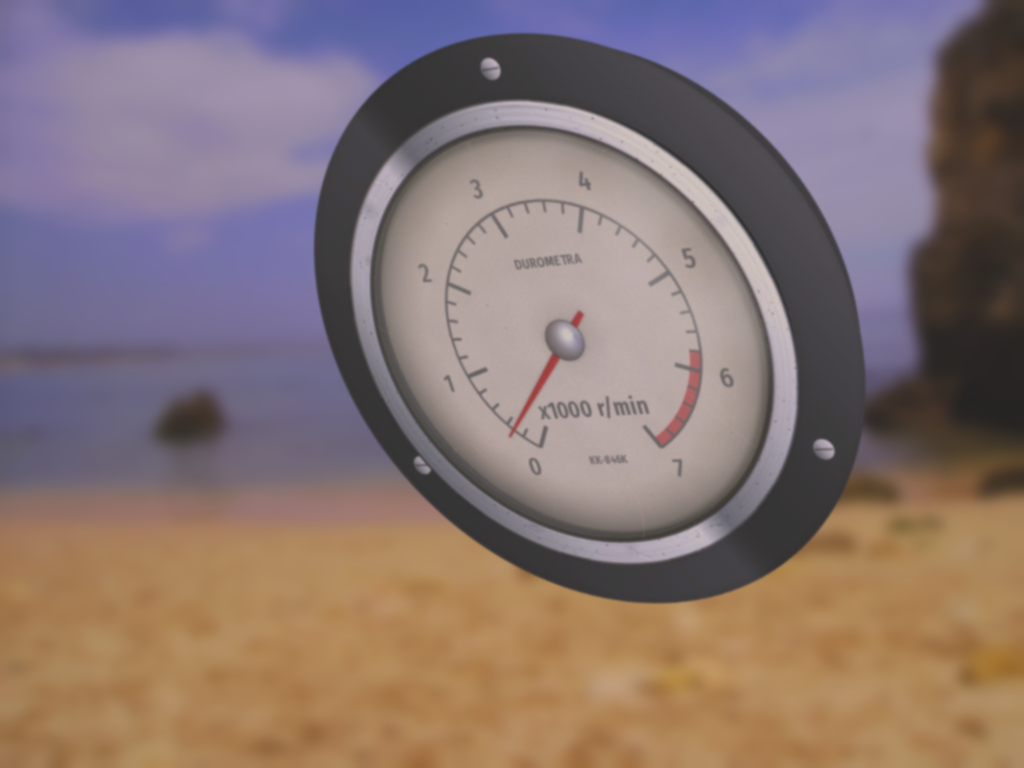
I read value=300 unit=rpm
